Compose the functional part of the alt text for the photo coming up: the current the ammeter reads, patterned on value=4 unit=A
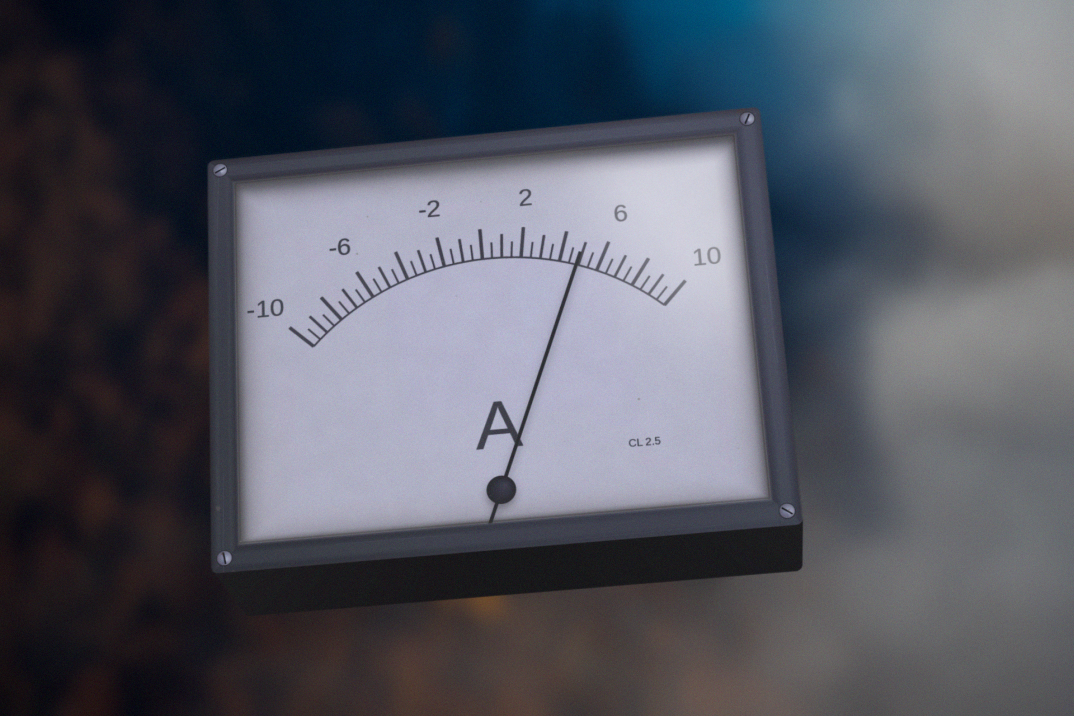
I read value=5 unit=A
